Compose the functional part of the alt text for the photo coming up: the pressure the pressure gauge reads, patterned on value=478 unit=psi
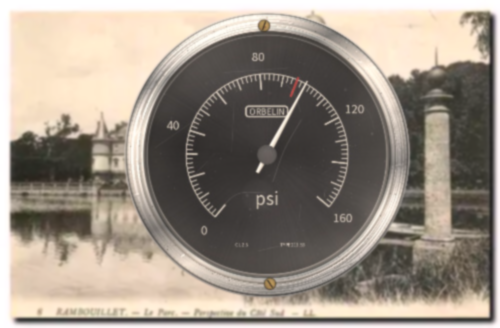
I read value=100 unit=psi
